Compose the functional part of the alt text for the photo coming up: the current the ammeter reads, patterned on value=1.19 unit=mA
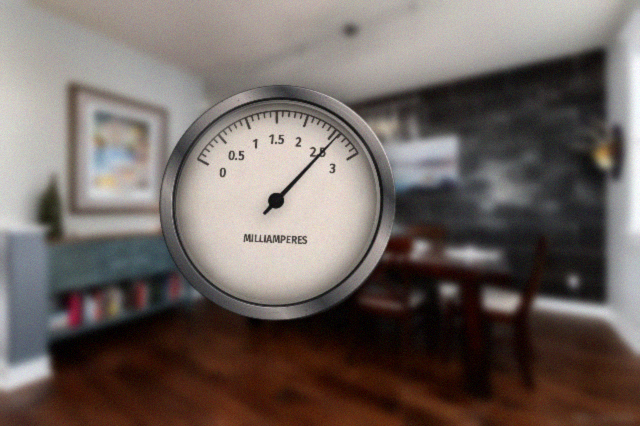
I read value=2.6 unit=mA
